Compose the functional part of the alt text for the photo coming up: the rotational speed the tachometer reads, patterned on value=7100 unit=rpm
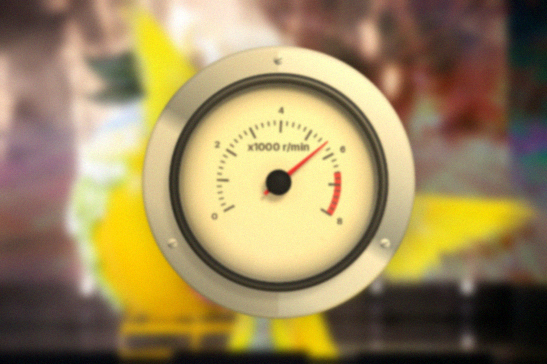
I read value=5600 unit=rpm
